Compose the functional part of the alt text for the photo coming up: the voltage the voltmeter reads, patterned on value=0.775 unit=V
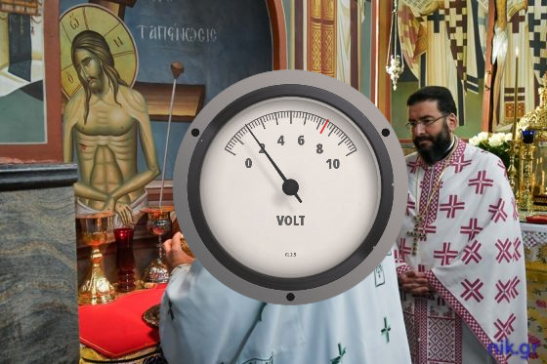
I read value=2 unit=V
